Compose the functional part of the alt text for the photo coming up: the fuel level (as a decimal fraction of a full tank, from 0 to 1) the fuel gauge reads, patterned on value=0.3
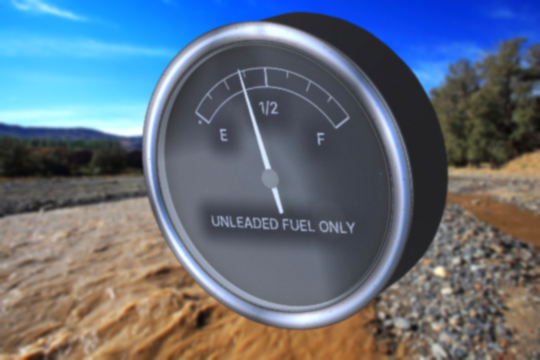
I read value=0.375
